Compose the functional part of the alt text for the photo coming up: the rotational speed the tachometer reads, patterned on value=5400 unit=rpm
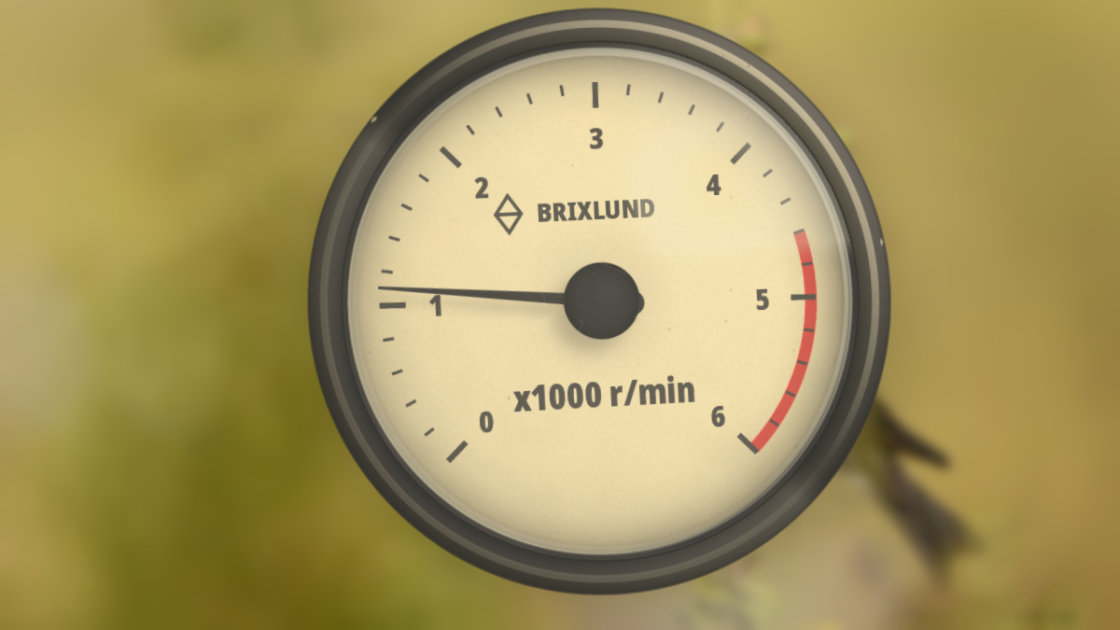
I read value=1100 unit=rpm
